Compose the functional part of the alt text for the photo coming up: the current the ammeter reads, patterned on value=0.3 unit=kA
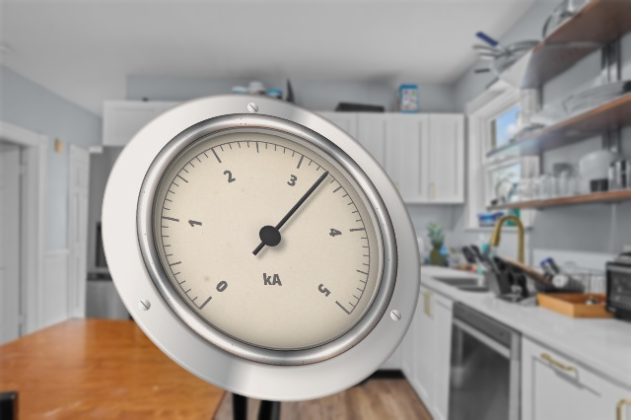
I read value=3.3 unit=kA
